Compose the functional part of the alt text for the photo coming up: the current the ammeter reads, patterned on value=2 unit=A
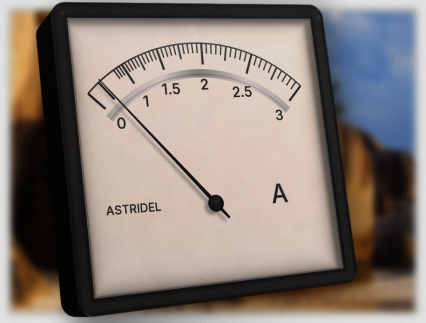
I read value=0.5 unit=A
